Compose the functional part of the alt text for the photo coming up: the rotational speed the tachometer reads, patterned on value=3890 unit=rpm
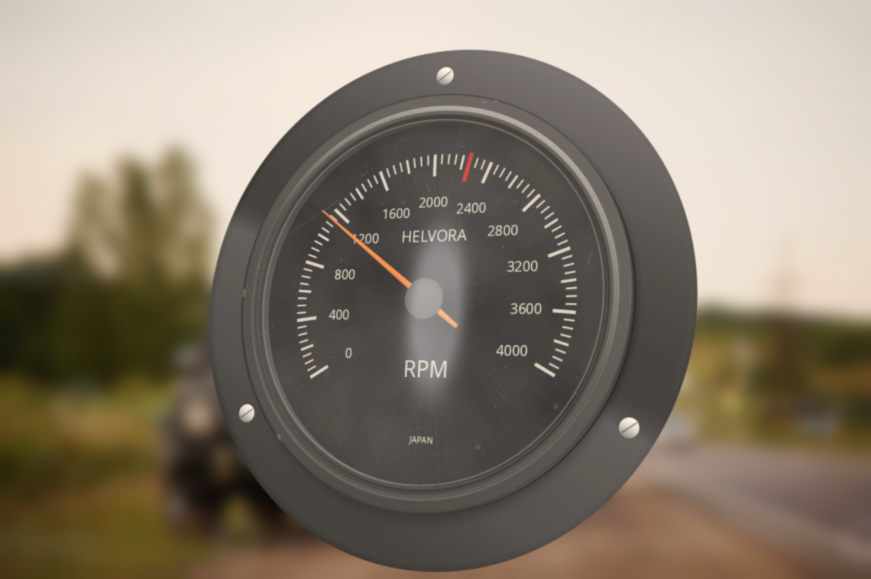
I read value=1150 unit=rpm
